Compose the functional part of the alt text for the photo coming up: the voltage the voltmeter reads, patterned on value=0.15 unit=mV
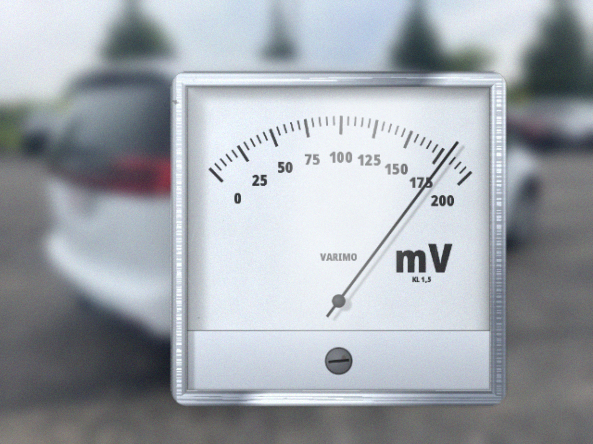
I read value=180 unit=mV
